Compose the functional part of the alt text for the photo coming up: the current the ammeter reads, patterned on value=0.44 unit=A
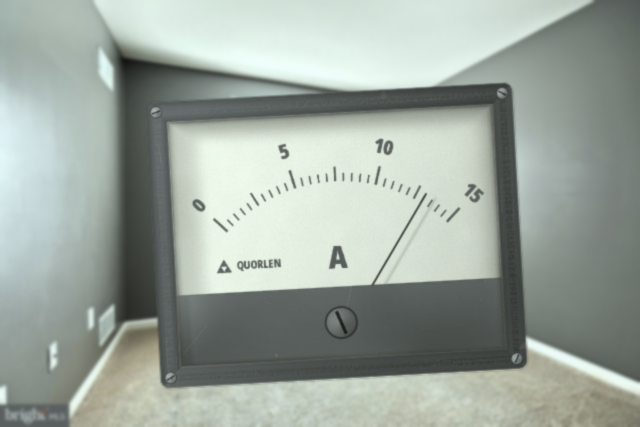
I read value=13 unit=A
